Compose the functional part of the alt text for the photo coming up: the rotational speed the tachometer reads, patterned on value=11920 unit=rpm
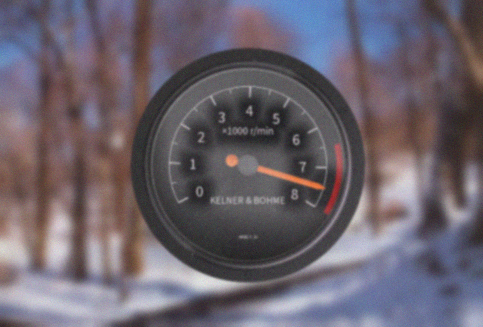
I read value=7500 unit=rpm
